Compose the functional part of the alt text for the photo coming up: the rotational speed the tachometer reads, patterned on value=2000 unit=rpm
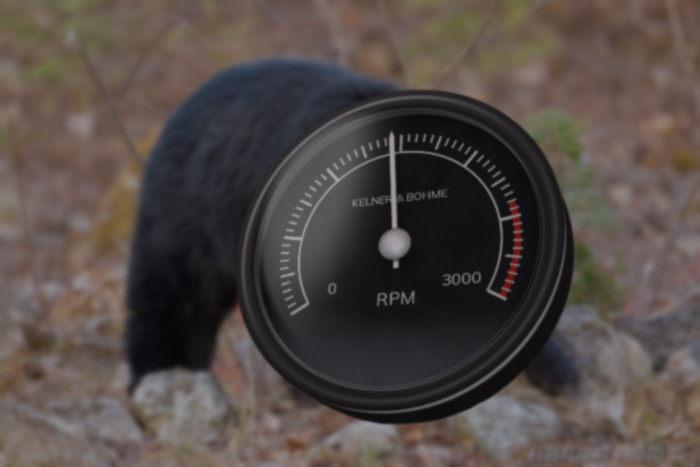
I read value=1450 unit=rpm
